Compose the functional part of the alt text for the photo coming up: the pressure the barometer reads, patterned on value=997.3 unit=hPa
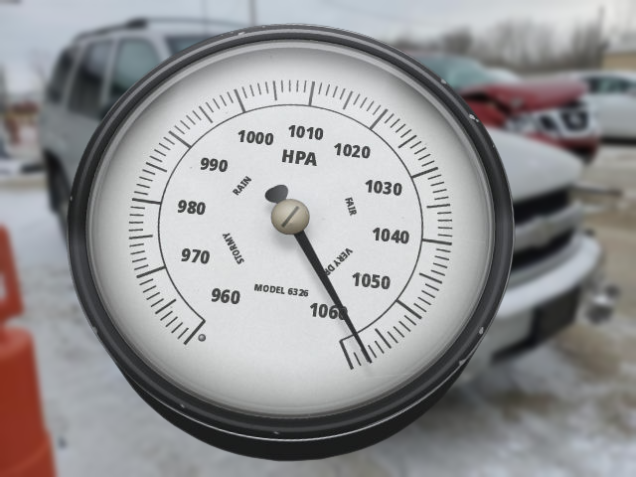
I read value=1058 unit=hPa
